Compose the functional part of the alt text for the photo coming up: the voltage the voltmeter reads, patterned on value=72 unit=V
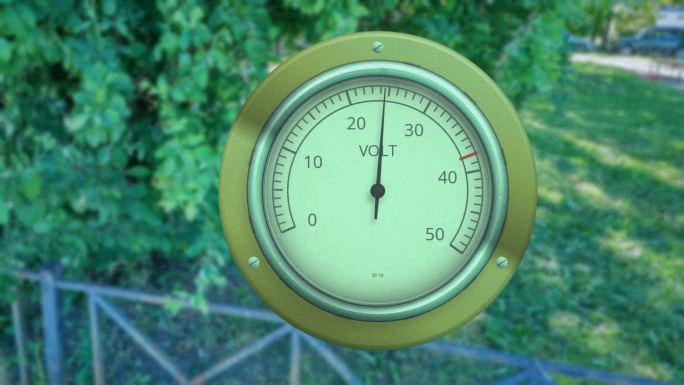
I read value=24.5 unit=V
